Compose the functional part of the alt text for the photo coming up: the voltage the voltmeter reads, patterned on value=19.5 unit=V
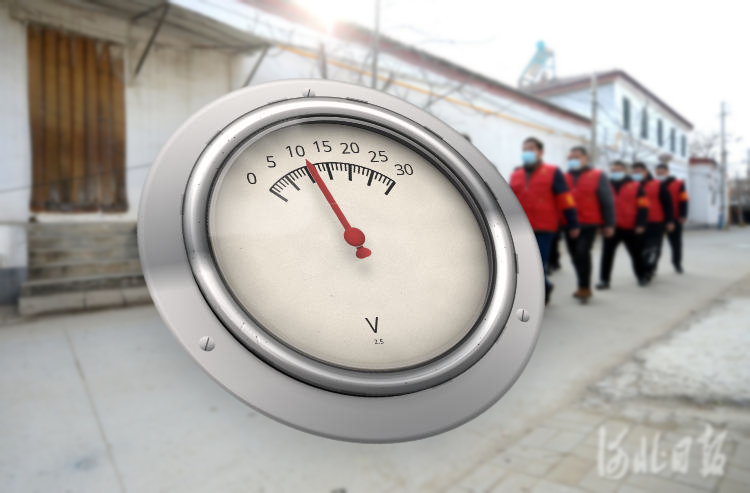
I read value=10 unit=V
